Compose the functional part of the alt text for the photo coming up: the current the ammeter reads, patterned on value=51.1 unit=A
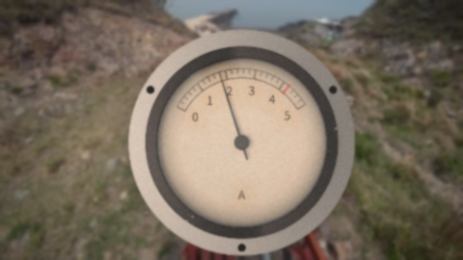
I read value=1.8 unit=A
